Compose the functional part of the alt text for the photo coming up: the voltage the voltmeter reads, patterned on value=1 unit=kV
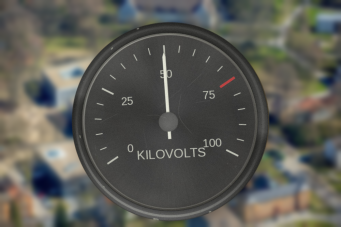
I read value=50 unit=kV
